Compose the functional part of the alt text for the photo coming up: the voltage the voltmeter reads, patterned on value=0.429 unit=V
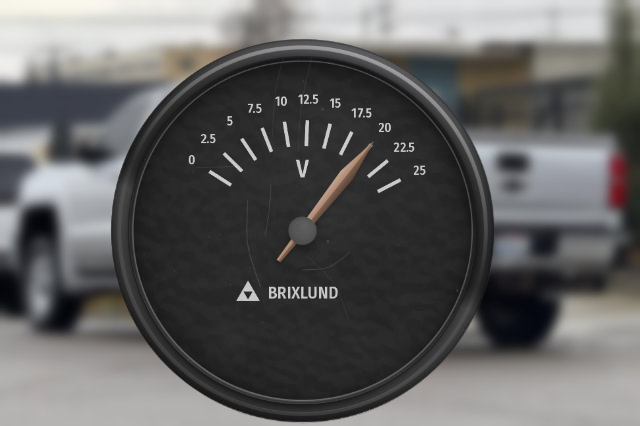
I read value=20 unit=V
